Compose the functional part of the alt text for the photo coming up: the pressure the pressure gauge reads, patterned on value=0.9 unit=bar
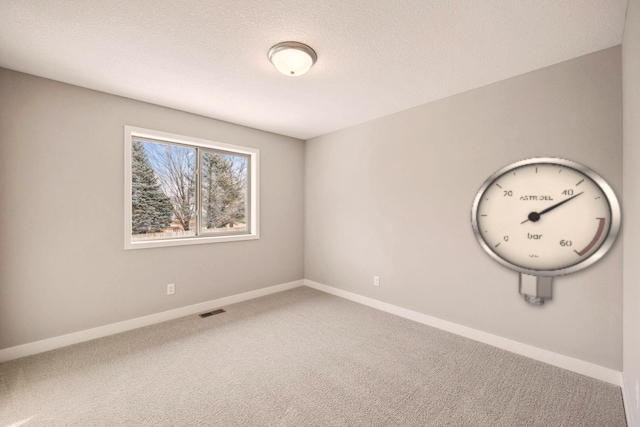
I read value=42.5 unit=bar
